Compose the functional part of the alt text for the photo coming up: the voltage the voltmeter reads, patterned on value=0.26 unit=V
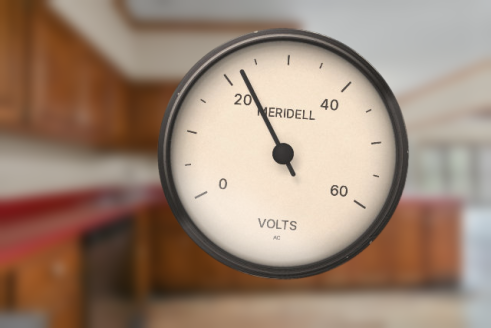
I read value=22.5 unit=V
